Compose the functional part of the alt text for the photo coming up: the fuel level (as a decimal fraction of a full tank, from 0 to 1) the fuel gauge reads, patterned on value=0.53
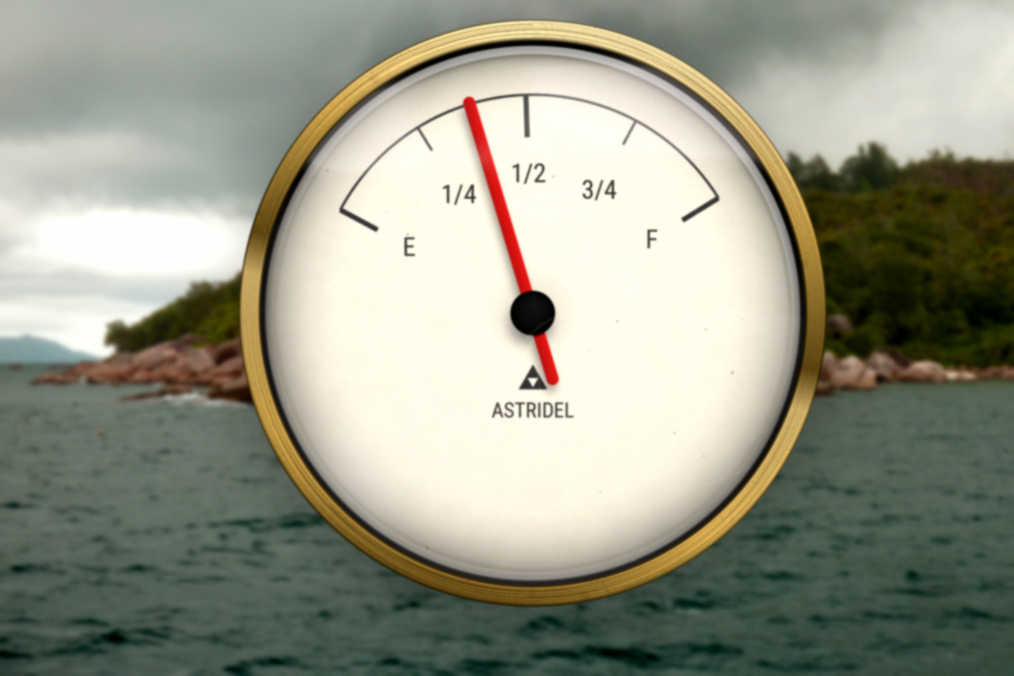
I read value=0.375
